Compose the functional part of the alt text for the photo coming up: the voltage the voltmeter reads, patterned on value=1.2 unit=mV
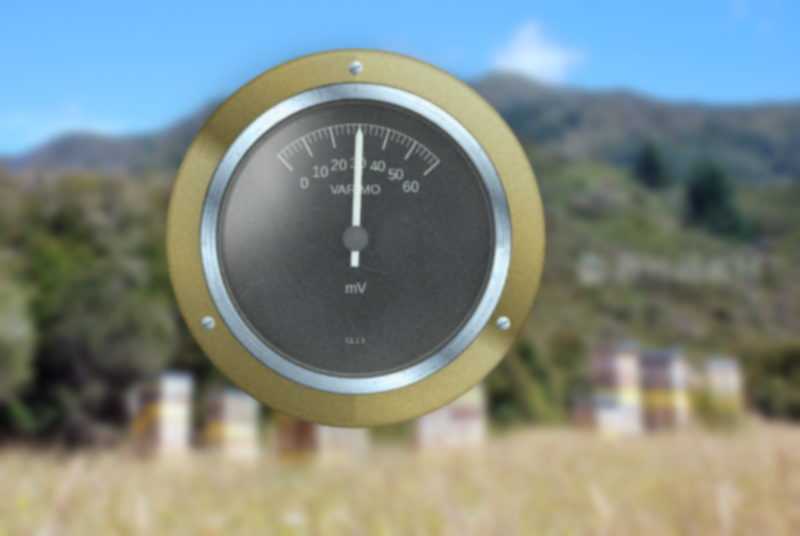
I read value=30 unit=mV
